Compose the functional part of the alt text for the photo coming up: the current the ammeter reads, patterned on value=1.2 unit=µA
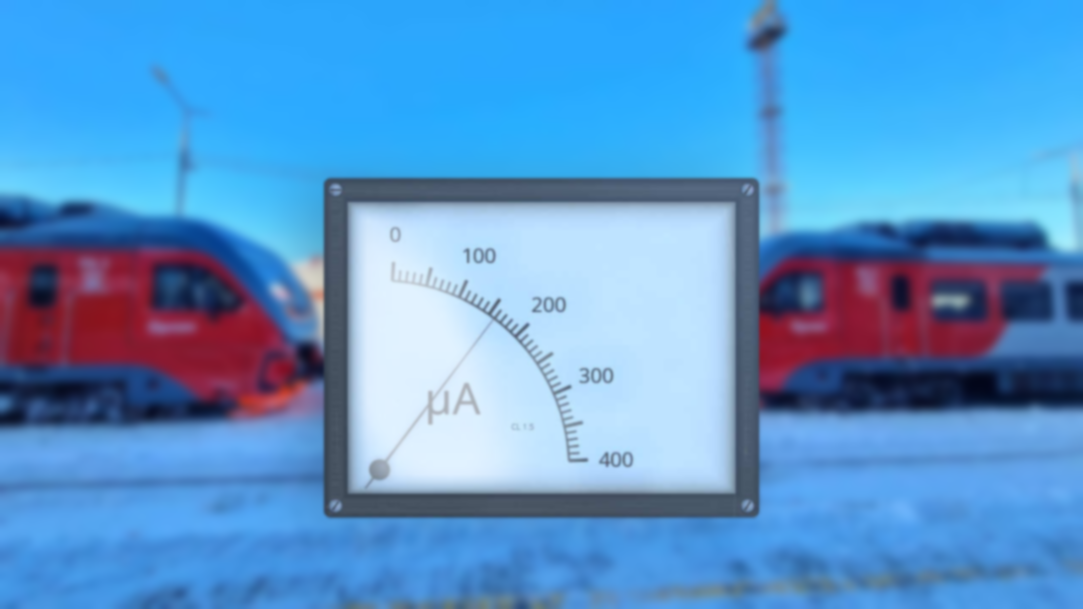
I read value=160 unit=µA
